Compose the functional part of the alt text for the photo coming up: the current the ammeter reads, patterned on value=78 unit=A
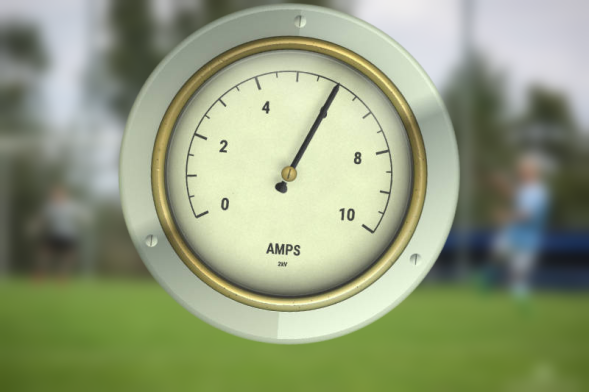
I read value=6 unit=A
